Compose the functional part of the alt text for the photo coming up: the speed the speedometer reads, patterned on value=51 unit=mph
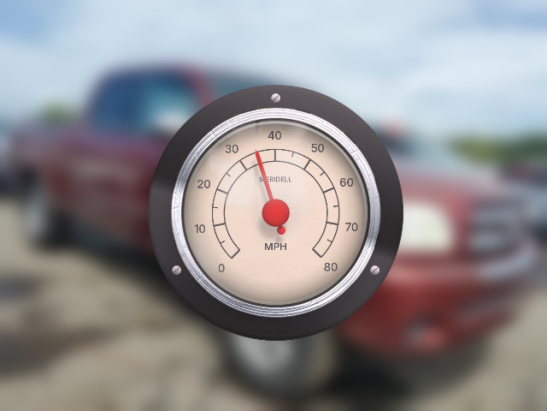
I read value=35 unit=mph
